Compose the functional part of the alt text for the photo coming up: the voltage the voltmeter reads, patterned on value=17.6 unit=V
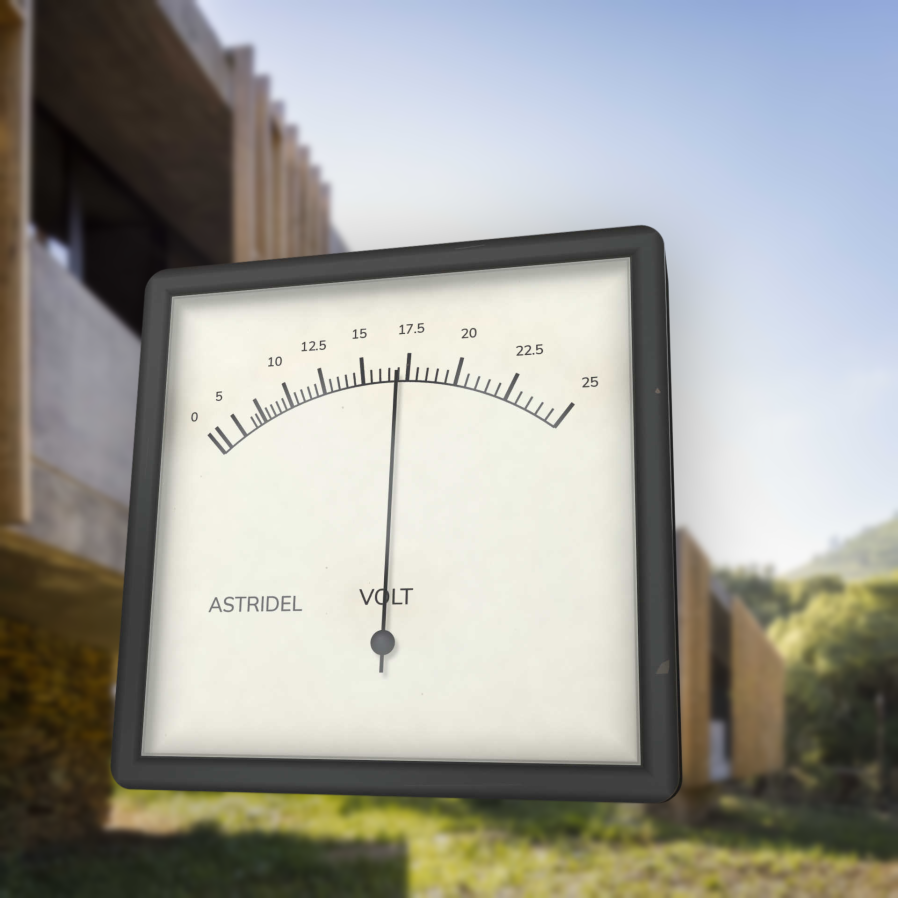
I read value=17 unit=V
